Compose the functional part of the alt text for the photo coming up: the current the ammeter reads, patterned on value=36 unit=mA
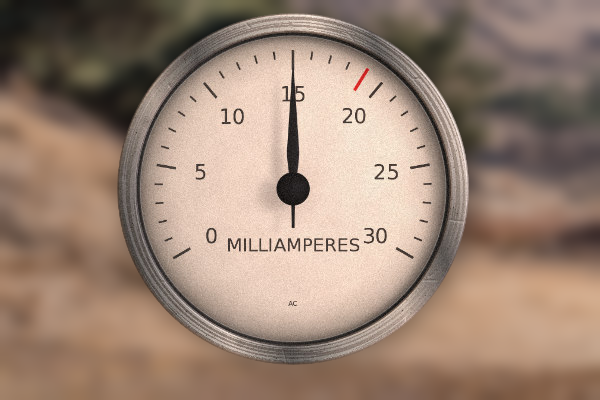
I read value=15 unit=mA
